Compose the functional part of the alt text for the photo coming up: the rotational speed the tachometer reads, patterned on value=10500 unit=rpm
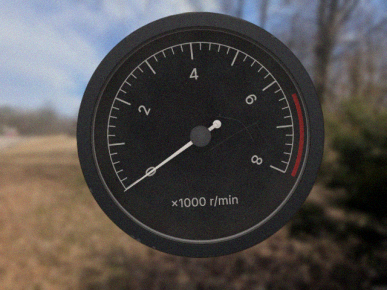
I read value=0 unit=rpm
